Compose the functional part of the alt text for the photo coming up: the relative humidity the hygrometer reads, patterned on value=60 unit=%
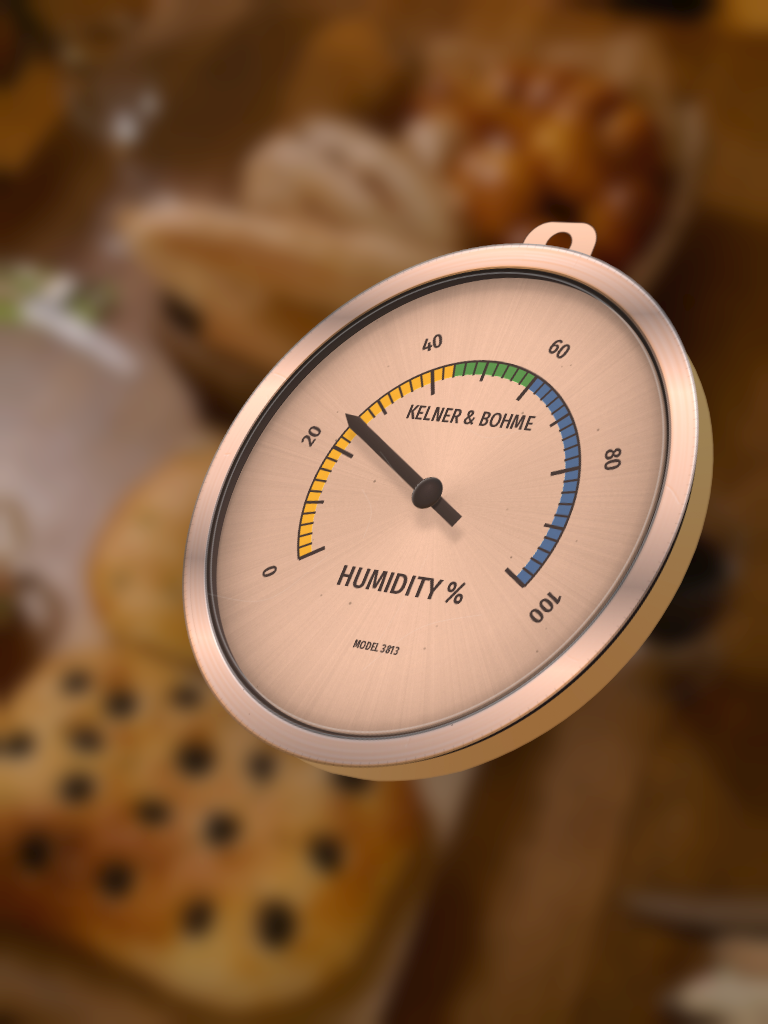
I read value=25 unit=%
